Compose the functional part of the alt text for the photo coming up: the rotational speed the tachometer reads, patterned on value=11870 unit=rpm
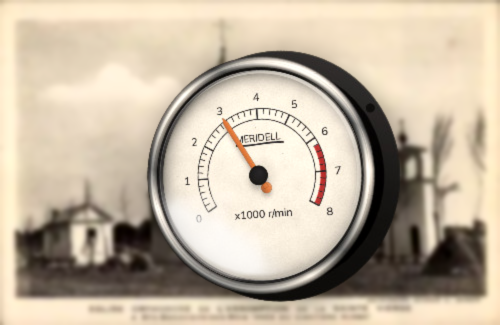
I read value=3000 unit=rpm
